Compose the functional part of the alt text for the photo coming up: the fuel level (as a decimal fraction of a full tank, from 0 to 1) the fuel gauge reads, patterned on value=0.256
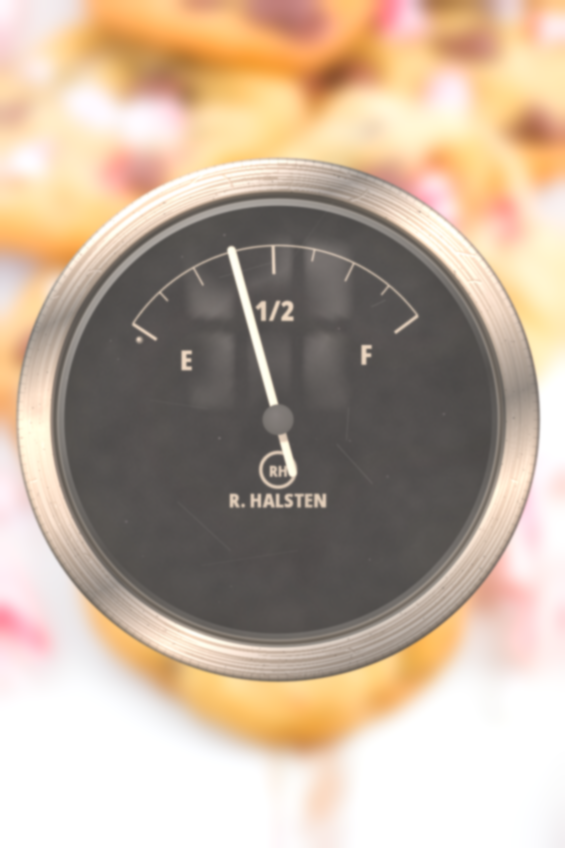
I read value=0.375
